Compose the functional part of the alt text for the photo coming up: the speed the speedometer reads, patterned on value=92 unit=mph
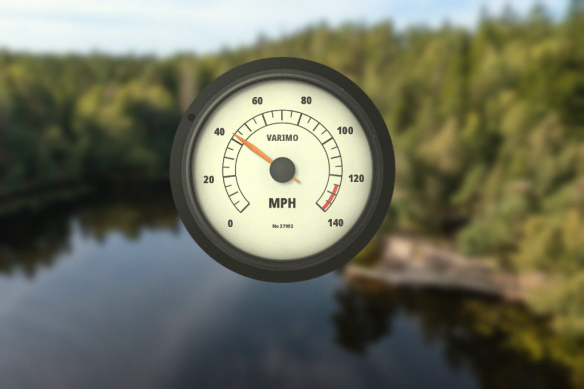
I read value=42.5 unit=mph
